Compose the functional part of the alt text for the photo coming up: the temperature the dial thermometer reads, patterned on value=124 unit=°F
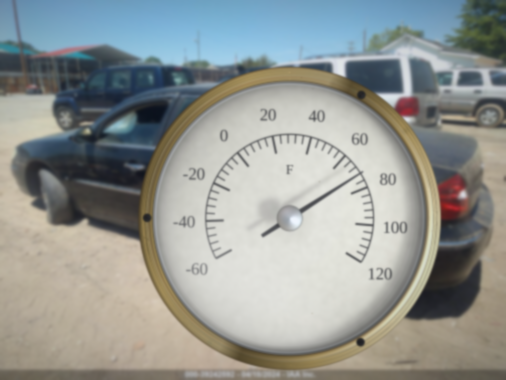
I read value=72 unit=°F
